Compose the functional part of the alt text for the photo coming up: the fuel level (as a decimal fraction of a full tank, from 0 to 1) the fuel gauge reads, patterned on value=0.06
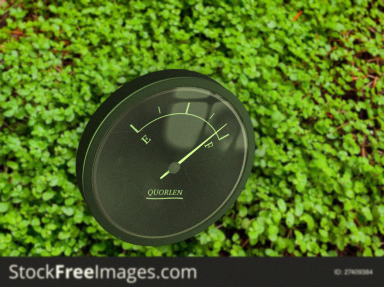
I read value=0.875
